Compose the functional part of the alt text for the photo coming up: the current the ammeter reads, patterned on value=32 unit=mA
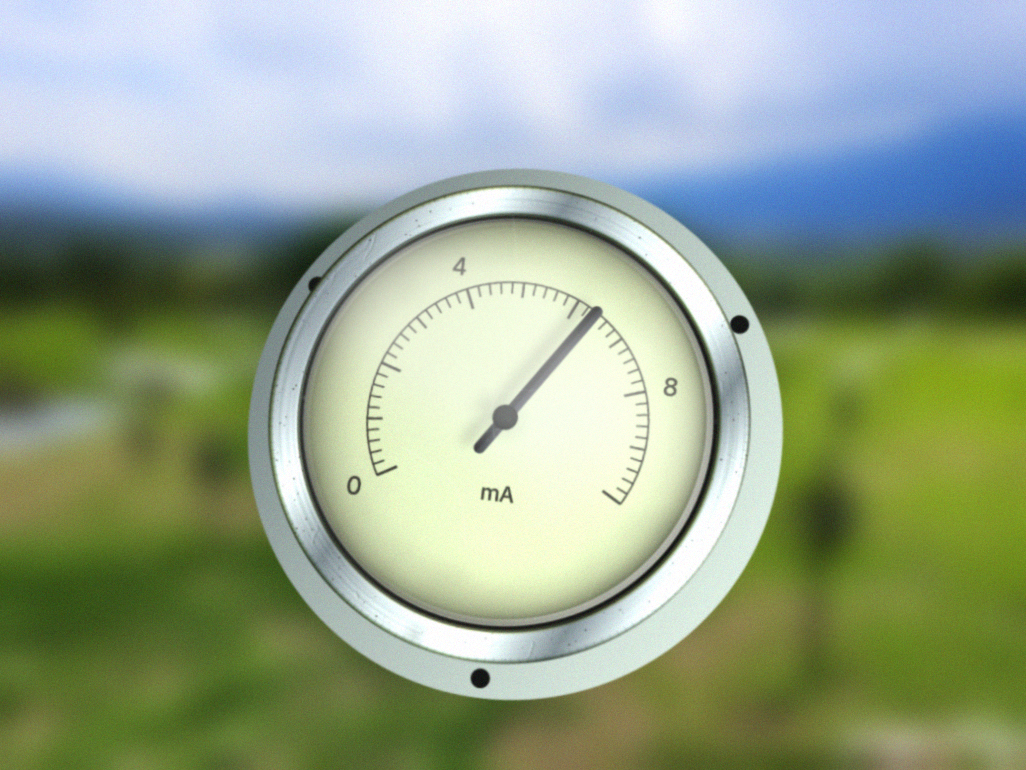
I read value=6.4 unit=mA
